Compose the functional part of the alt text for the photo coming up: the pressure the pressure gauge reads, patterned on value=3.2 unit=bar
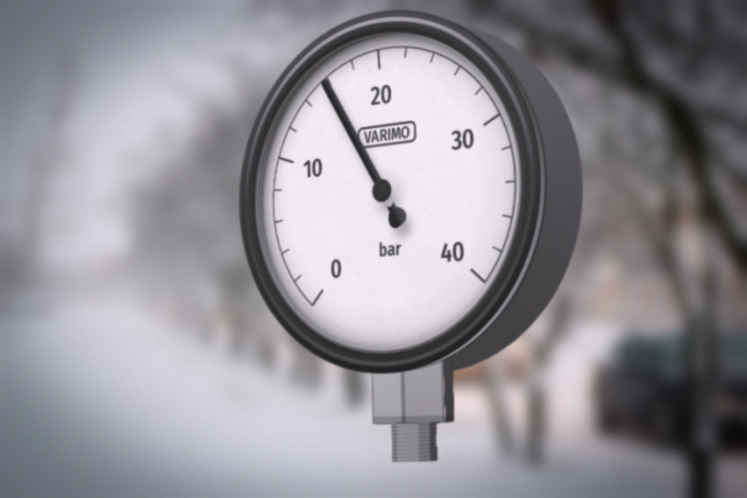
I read value=16 unit=bar
